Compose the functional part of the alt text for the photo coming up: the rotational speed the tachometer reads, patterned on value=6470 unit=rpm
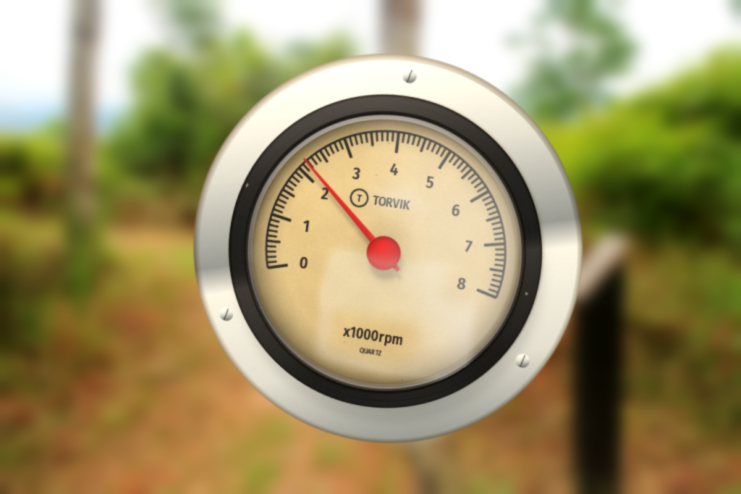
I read value=2200 unit=rpm
